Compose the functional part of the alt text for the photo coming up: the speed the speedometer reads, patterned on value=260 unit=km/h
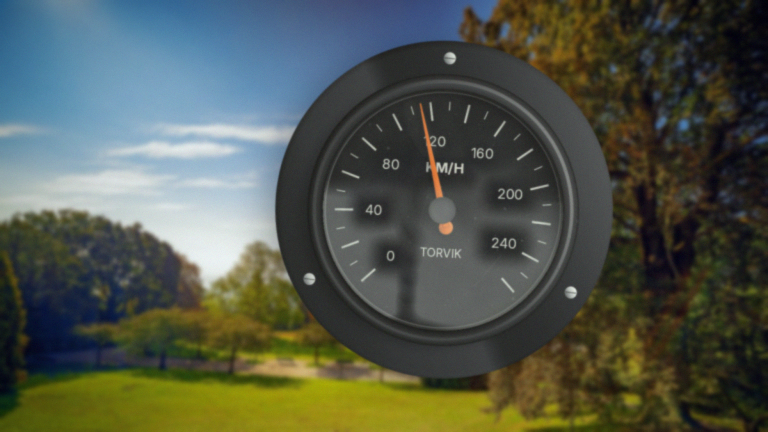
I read value=115 unit=km/h
